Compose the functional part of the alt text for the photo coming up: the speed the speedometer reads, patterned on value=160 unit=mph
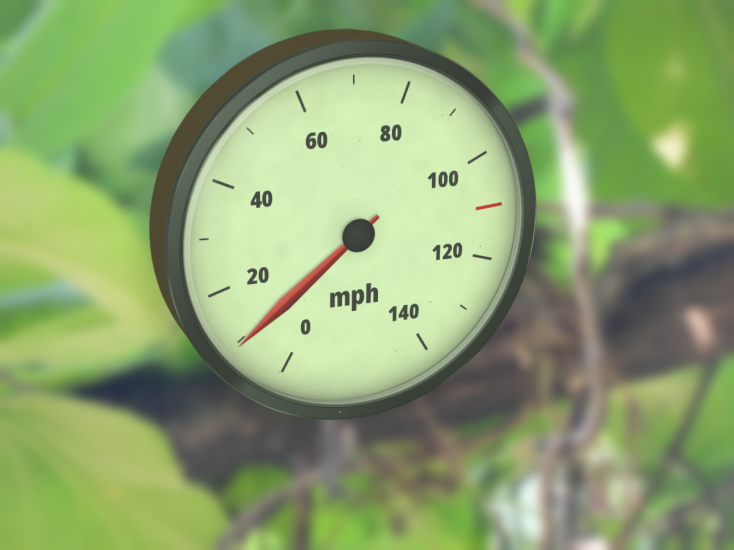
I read value=10 unit=mph
